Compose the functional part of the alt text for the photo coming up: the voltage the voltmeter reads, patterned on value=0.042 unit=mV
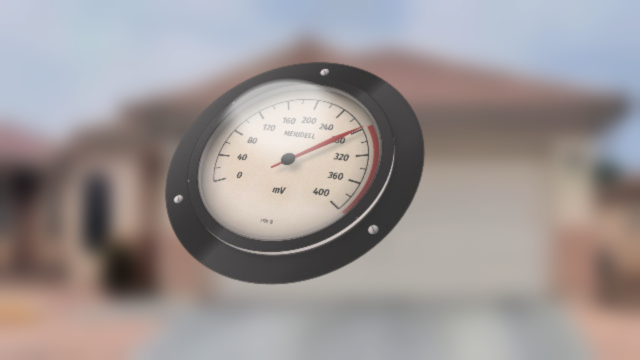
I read value=280 unit=mV
